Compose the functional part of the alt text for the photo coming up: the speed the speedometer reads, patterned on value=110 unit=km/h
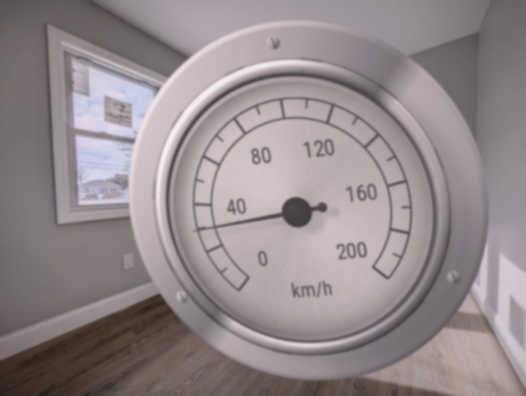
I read value=30 unit=km/h
